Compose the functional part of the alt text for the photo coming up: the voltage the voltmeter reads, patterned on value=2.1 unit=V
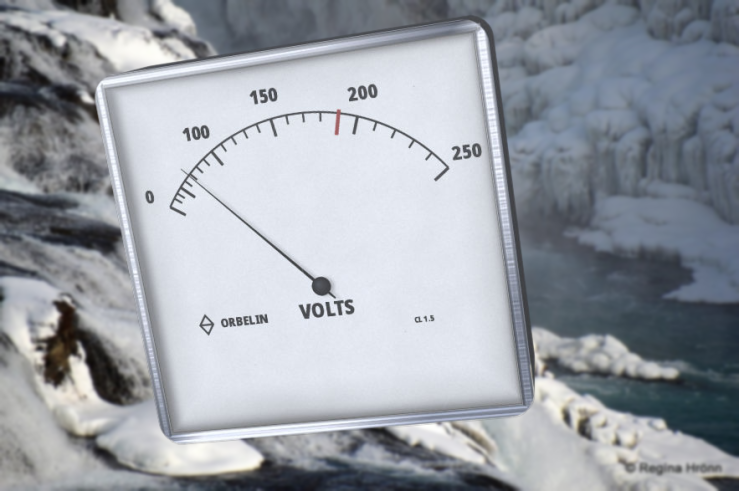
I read value=70 unit=V
